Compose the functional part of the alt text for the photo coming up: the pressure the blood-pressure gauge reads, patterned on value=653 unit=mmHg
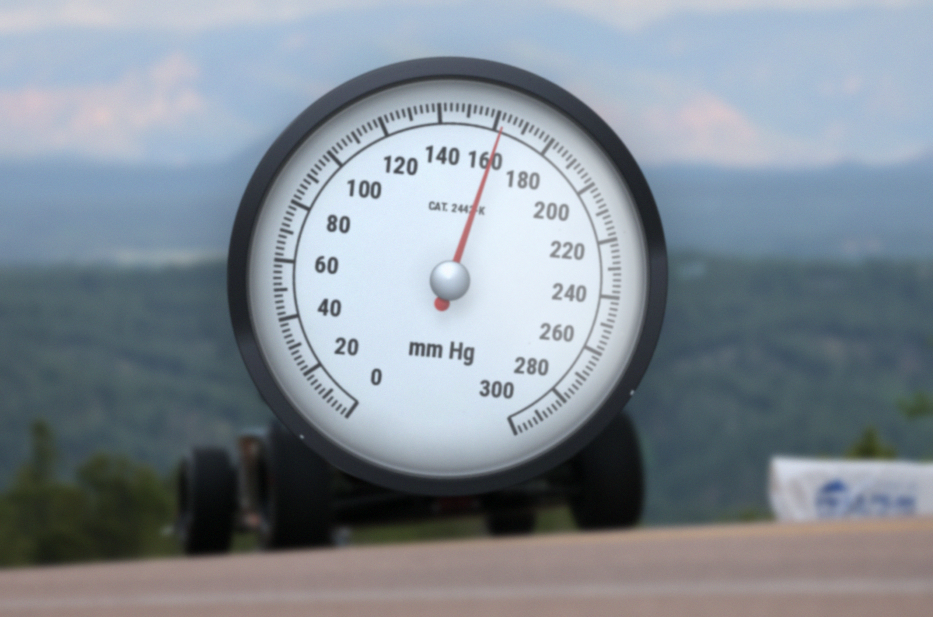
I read value=162 unit=mmHg
